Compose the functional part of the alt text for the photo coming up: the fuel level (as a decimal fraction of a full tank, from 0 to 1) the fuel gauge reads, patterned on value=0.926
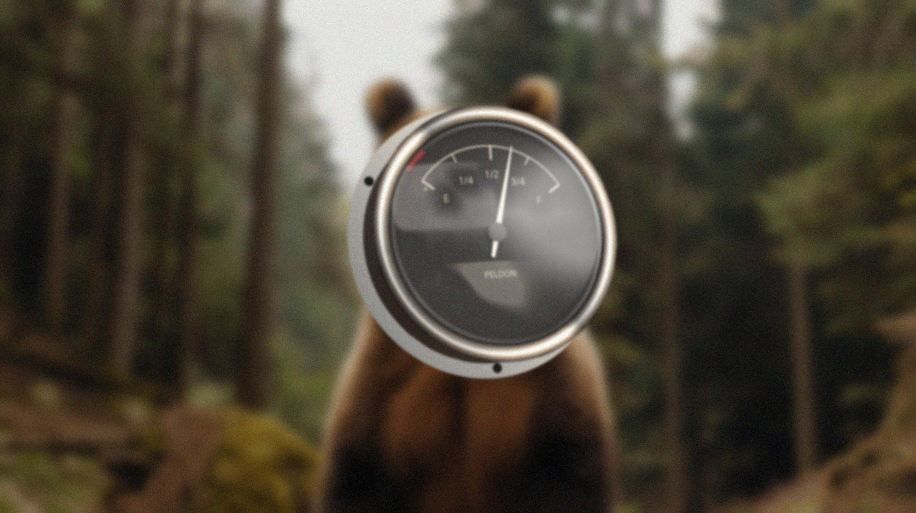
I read value=0.625
